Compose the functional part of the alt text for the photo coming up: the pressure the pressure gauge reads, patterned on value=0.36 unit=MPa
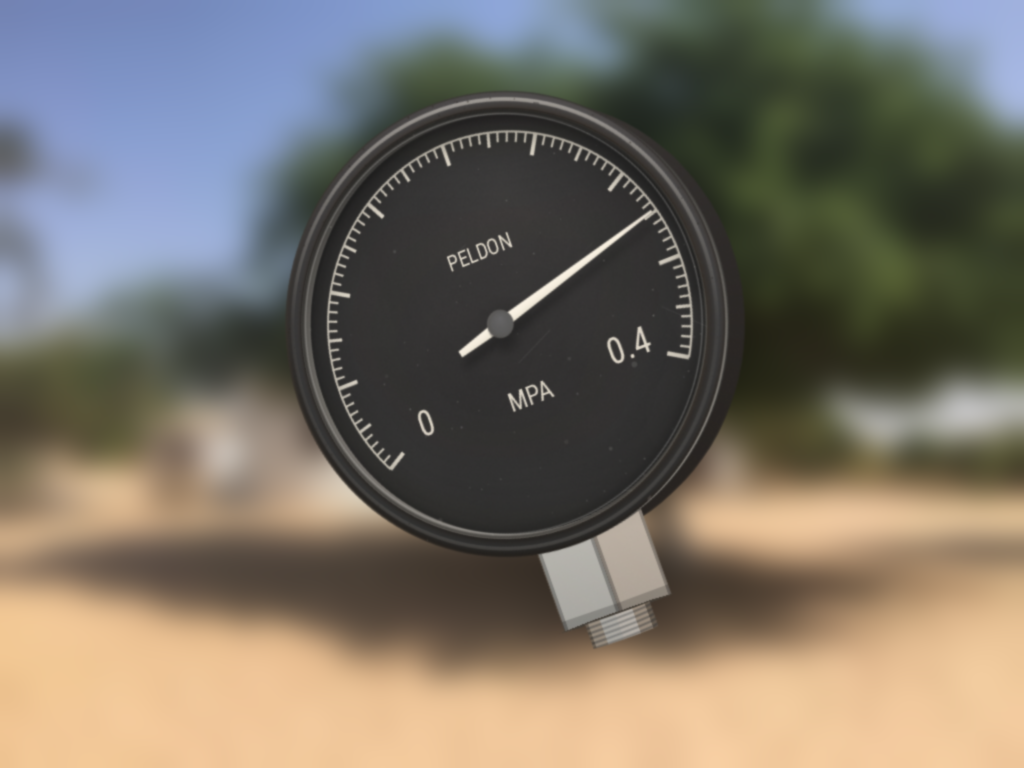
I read value=0.325 unit=MPa
